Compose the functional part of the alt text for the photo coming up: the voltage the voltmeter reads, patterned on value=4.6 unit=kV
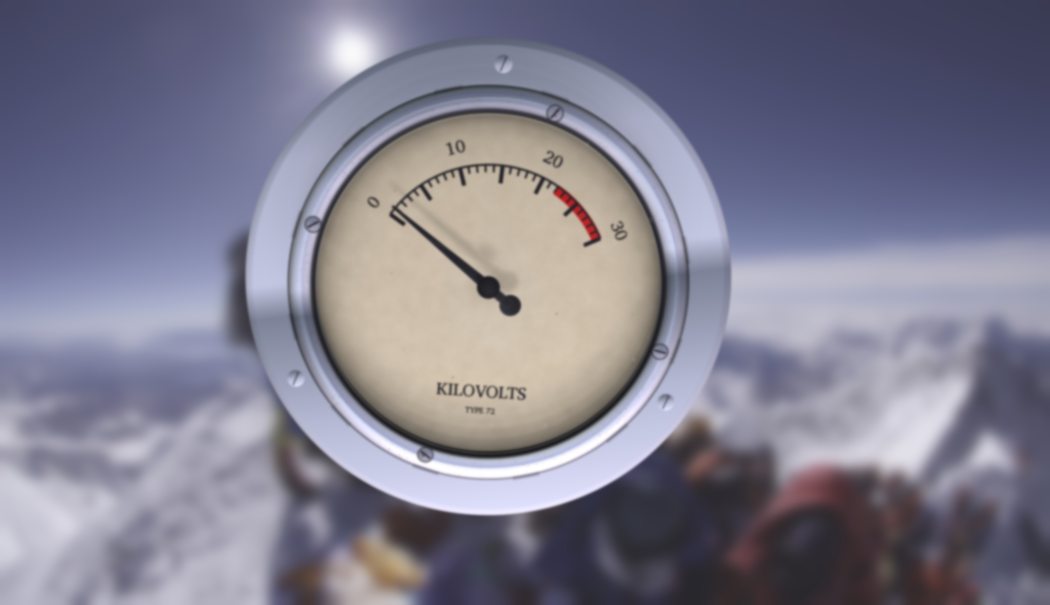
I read value=1 unit=kV
